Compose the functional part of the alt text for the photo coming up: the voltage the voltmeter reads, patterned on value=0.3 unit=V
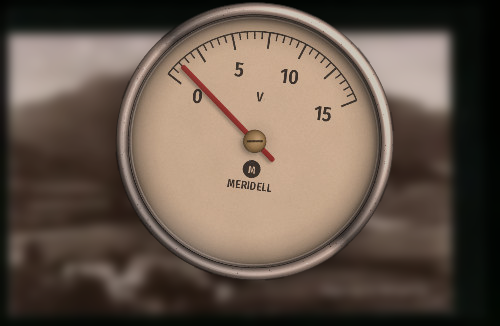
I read value=1 unit=V
